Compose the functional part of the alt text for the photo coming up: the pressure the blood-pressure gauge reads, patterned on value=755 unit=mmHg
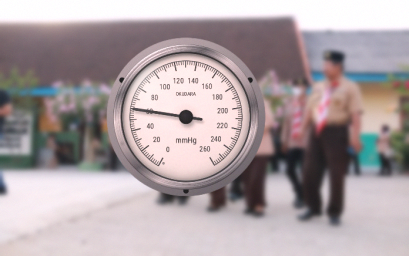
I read value=60 unit=mmHg
